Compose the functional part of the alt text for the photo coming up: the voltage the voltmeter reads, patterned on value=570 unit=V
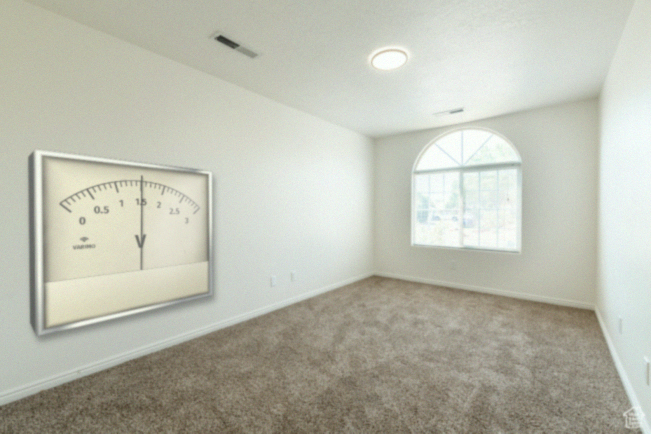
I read value=1.5 unit=V
